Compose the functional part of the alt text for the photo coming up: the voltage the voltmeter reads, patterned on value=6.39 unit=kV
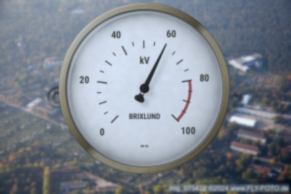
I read value=60 unit=kV
